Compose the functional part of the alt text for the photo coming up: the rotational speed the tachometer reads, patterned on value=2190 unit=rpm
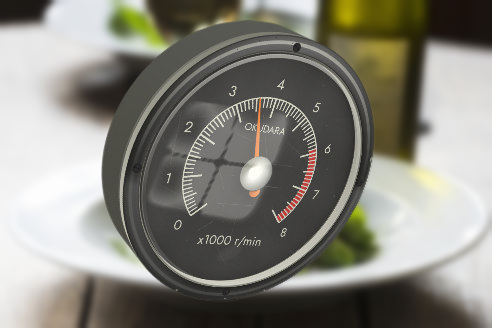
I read value=3500 unit=rpm
